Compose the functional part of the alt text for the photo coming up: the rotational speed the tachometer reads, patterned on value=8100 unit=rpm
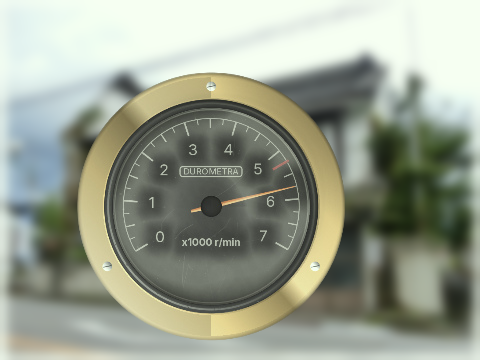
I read value=5750 unit=rpm
